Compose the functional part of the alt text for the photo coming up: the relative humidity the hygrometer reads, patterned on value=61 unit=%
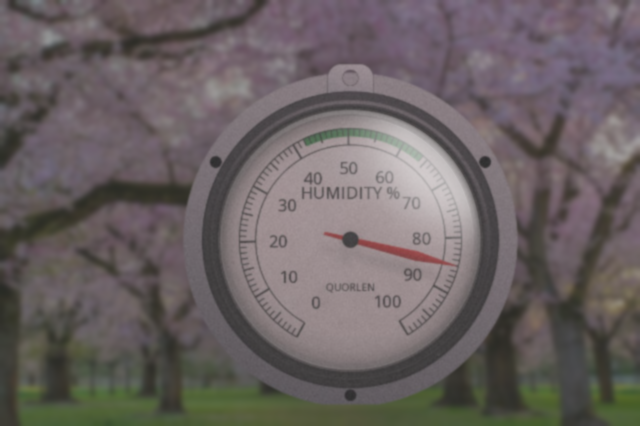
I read value=85 unit=%
